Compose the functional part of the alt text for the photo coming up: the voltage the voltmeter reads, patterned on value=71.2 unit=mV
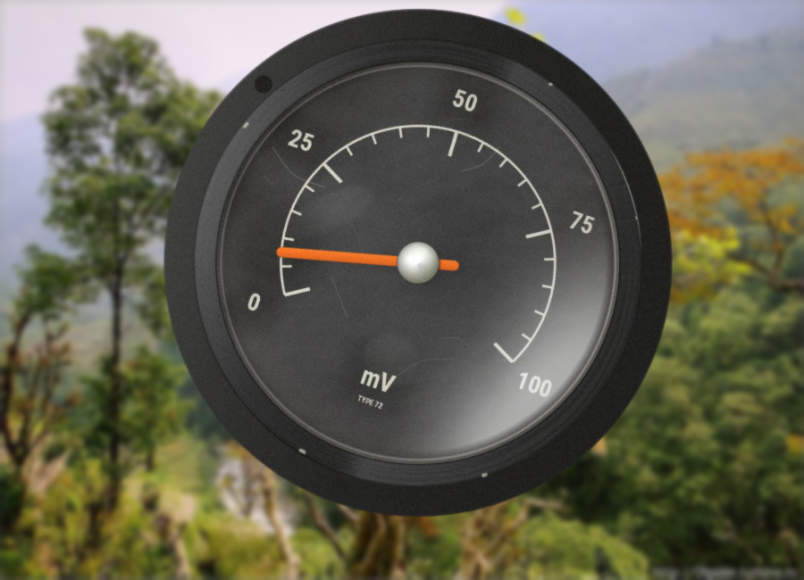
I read value=7.5 unit=mV
